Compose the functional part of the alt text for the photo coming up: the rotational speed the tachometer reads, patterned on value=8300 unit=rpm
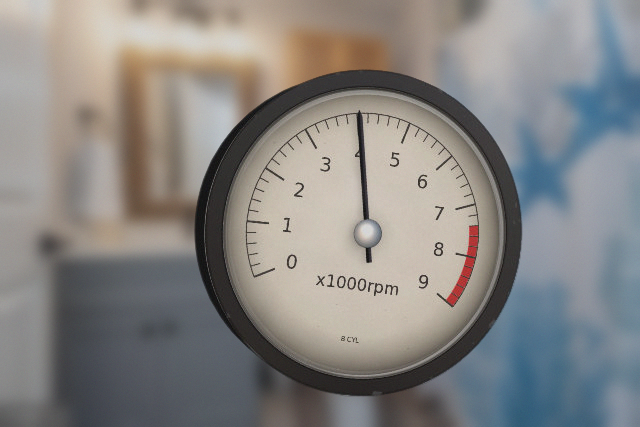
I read value=4000 unit=rpm
